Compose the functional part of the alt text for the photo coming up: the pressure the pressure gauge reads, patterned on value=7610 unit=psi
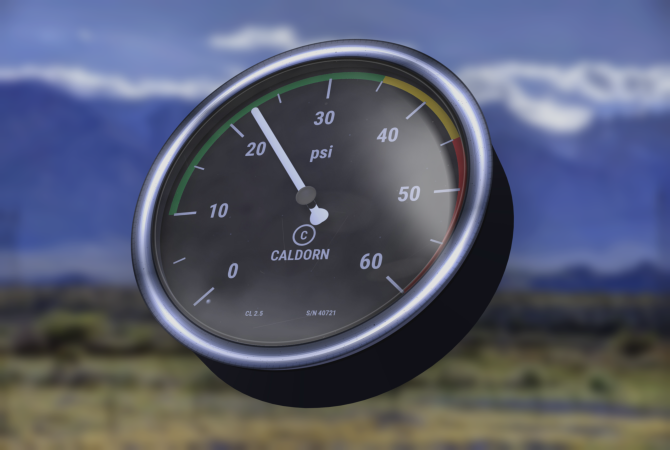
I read value=22.5 unit=psi
